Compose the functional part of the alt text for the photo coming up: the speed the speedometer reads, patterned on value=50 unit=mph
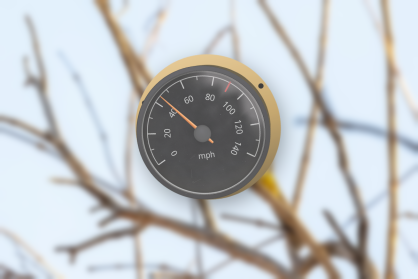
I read value=45 unit=mph
